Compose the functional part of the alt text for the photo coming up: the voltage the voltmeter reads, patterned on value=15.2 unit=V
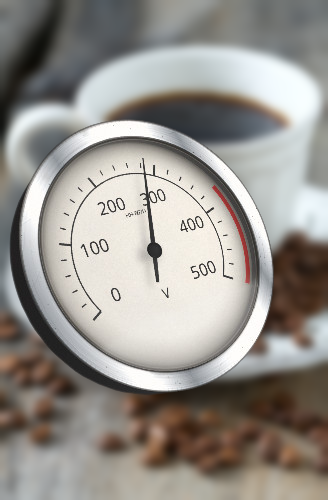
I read value=280 unit=V
